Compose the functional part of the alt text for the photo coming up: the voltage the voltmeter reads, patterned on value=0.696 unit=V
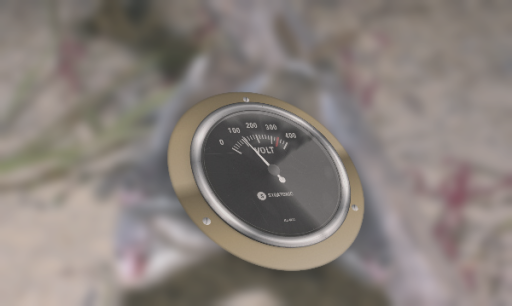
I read value=100 unit=V
